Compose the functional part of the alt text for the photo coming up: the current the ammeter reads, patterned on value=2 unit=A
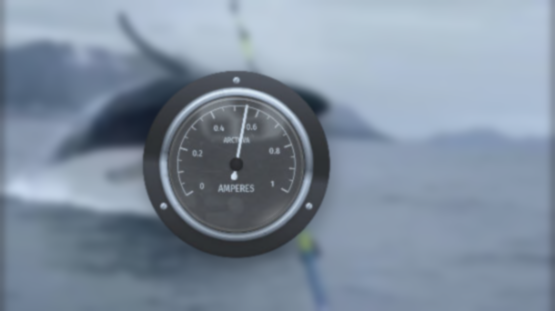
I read value=0.55 unit=A
